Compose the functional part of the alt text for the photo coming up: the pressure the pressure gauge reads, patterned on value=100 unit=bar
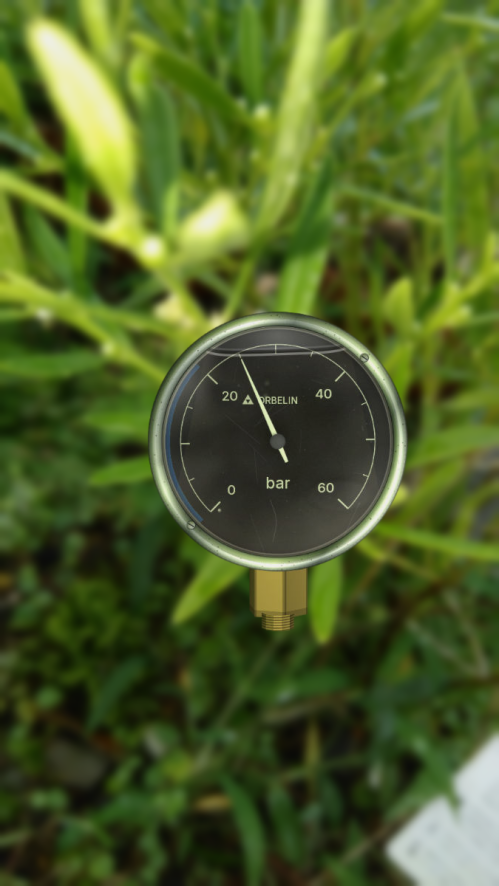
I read value=25 unit=bar
